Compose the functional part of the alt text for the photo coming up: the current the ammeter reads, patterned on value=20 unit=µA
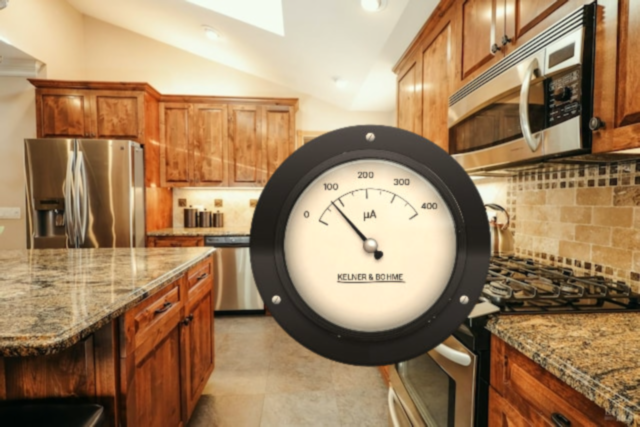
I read value=75 unit=µA
